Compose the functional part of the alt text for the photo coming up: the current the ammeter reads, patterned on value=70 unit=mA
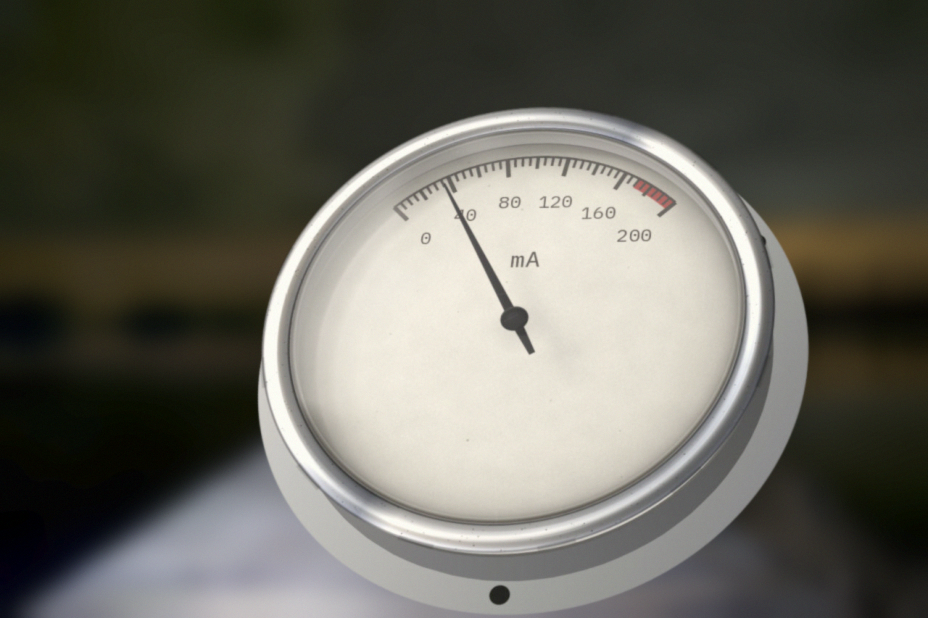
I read value=35 unit=mA
